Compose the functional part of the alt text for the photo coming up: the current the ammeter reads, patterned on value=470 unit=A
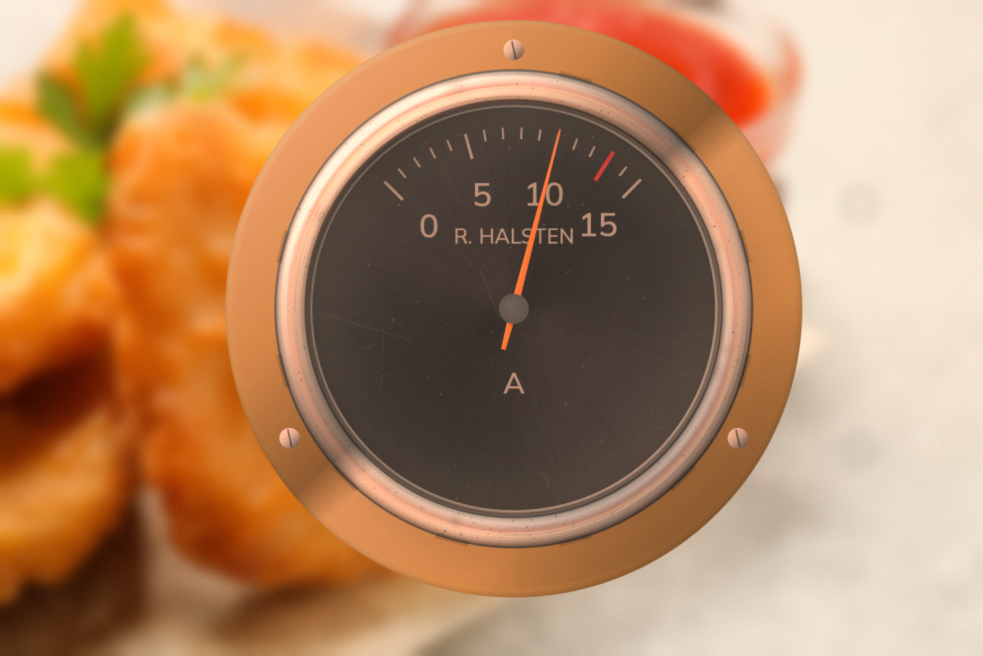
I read value=10 unit=A
